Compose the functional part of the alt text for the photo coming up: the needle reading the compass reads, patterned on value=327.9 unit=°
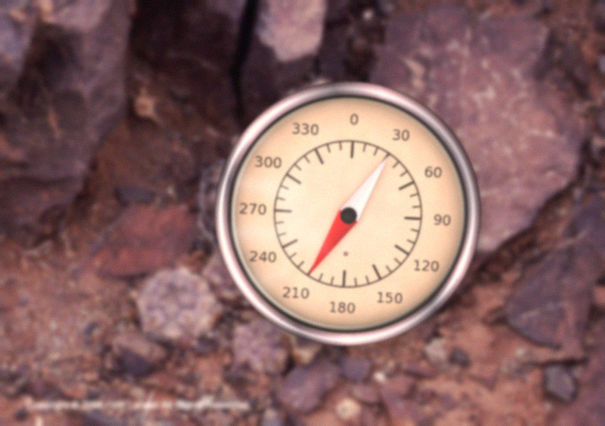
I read value=210 unit=°
